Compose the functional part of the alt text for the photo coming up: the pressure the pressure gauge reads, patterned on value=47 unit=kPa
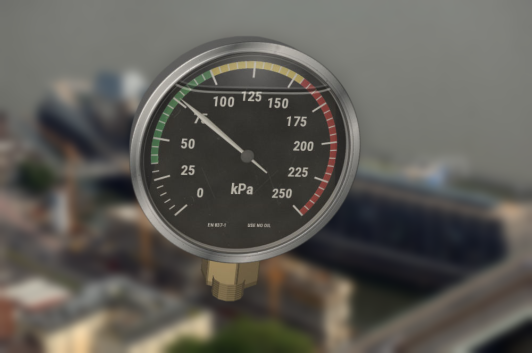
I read value=77.5 unit=kPa
